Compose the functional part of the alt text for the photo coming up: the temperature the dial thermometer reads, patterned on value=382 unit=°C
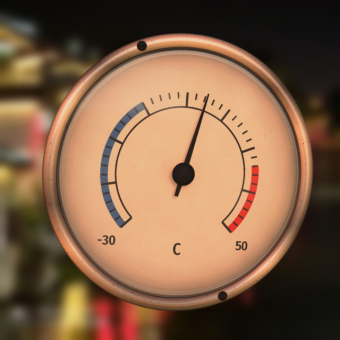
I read value=14 unit=°C
